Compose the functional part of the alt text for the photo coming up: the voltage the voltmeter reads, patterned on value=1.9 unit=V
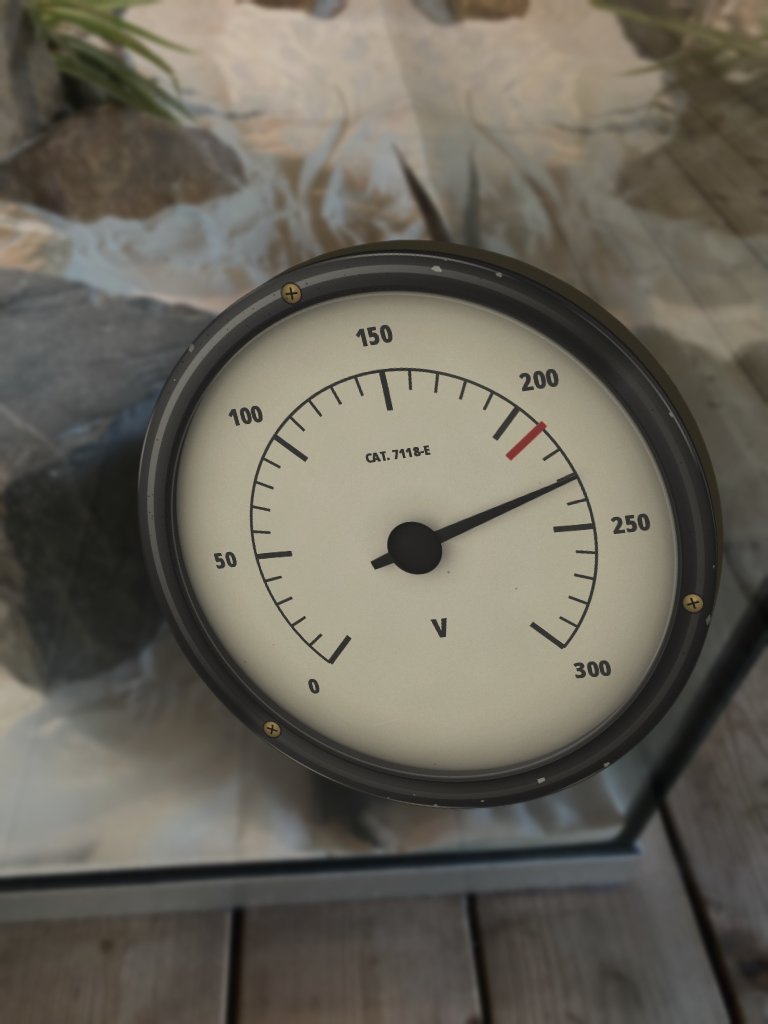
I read value=230 unit=V
